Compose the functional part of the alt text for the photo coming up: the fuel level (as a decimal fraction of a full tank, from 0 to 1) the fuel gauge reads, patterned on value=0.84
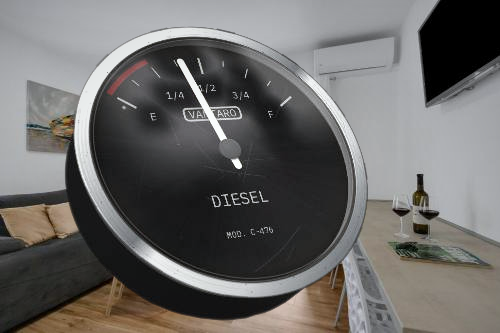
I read value=0.375
